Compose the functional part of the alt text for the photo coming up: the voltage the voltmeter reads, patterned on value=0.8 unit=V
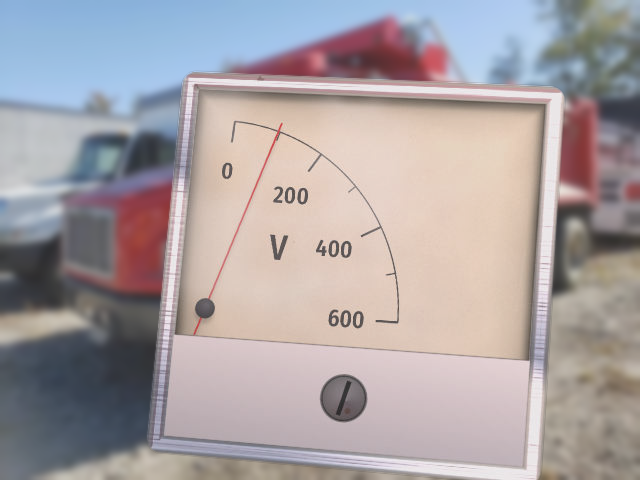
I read value=100 unit=V
